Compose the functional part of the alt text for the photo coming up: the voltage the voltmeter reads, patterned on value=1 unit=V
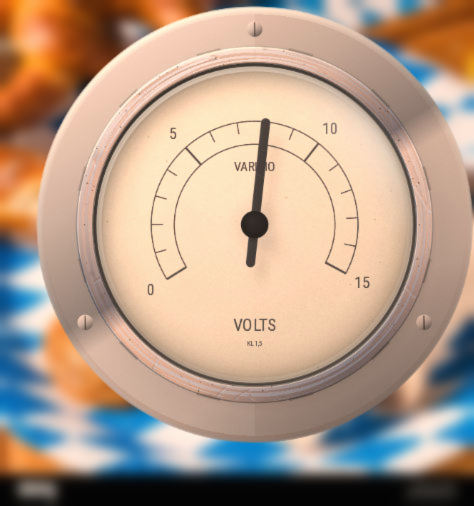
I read value=8 unit=V
